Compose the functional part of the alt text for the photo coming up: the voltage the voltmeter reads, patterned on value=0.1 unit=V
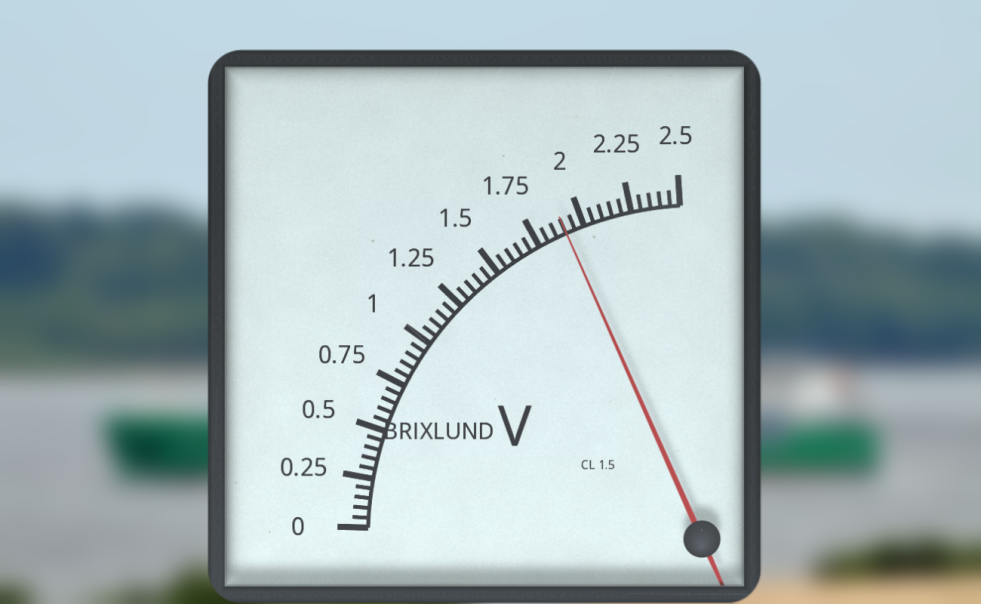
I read value=1.9 unit=V
